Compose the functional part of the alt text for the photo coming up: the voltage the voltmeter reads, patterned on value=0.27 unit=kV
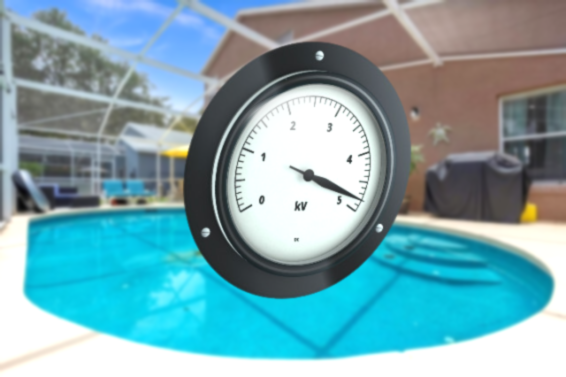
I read value=4.8 unit=kV
